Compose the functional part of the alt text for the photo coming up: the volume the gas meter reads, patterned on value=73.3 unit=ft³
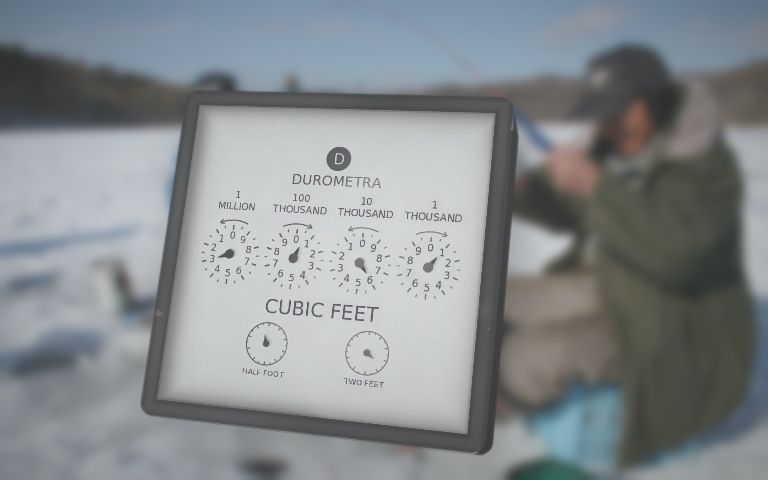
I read value=306100 unit=ft³
